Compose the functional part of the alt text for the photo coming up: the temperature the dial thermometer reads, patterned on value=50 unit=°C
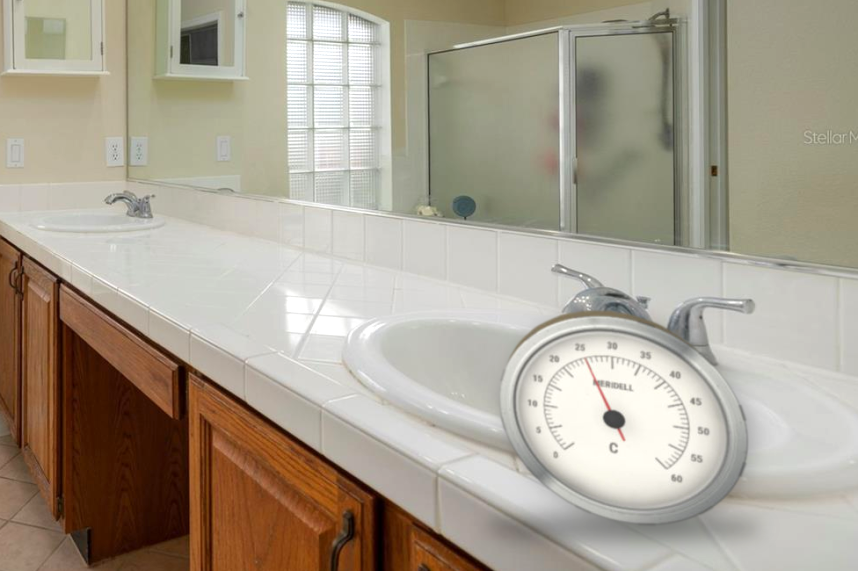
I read value=25 unit=°C
